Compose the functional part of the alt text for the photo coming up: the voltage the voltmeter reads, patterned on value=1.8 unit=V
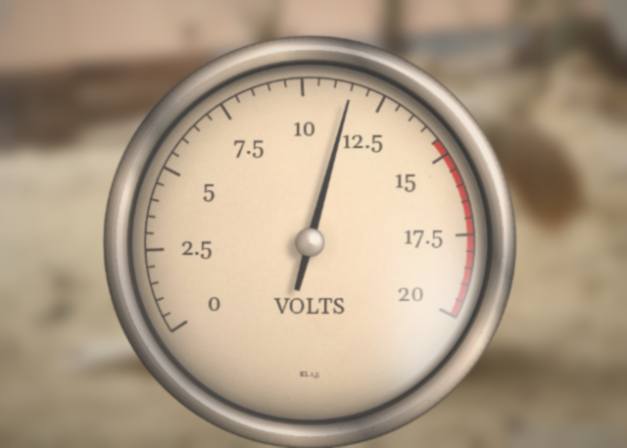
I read value=11.5 unit=V
